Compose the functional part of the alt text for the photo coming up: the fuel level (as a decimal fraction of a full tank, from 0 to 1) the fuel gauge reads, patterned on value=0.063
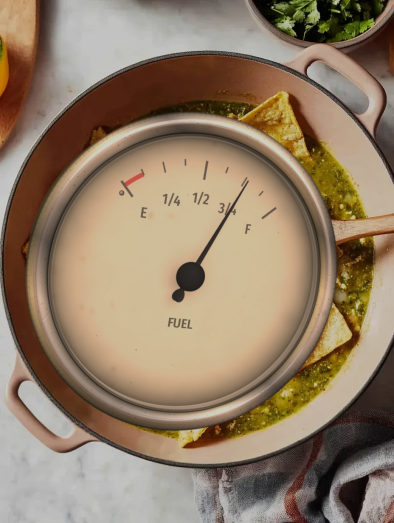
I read value=0.75
